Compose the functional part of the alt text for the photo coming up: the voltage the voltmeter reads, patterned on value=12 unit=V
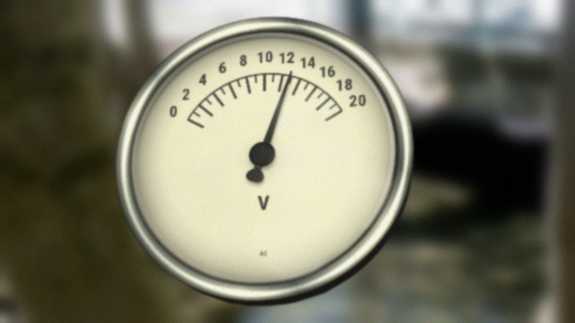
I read value=13 unit=V
